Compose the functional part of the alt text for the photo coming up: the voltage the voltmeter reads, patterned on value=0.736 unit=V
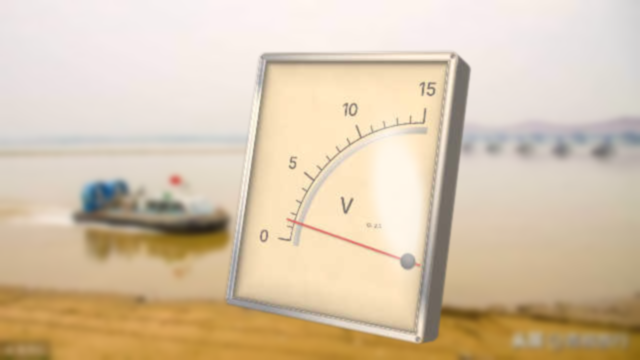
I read value=1.5 unit=V
